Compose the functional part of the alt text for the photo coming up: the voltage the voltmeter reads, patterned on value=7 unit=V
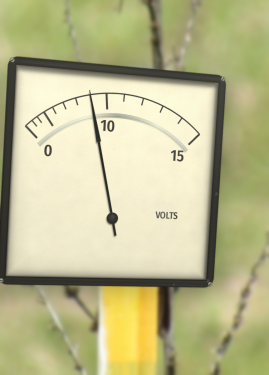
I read value=9 unit=V
